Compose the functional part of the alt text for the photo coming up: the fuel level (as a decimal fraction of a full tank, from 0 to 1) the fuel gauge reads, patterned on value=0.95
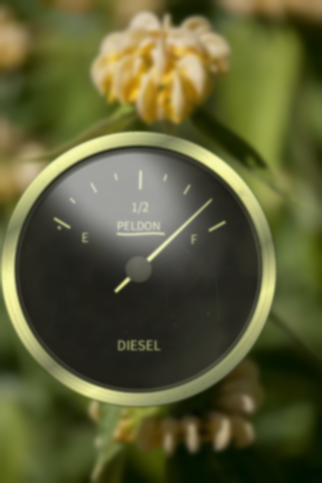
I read value=0.875
